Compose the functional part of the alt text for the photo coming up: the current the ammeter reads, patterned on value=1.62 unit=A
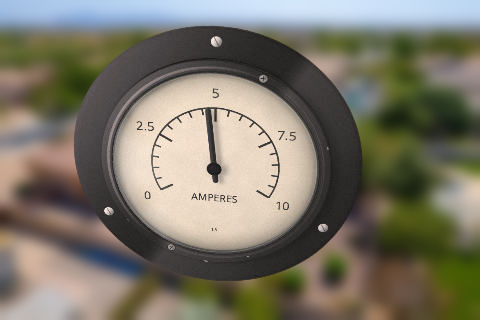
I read value=4.75 unit=A
